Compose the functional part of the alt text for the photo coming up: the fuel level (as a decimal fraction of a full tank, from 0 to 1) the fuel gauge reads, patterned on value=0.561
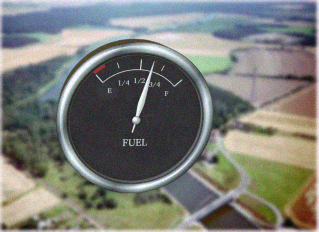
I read value=0.625
